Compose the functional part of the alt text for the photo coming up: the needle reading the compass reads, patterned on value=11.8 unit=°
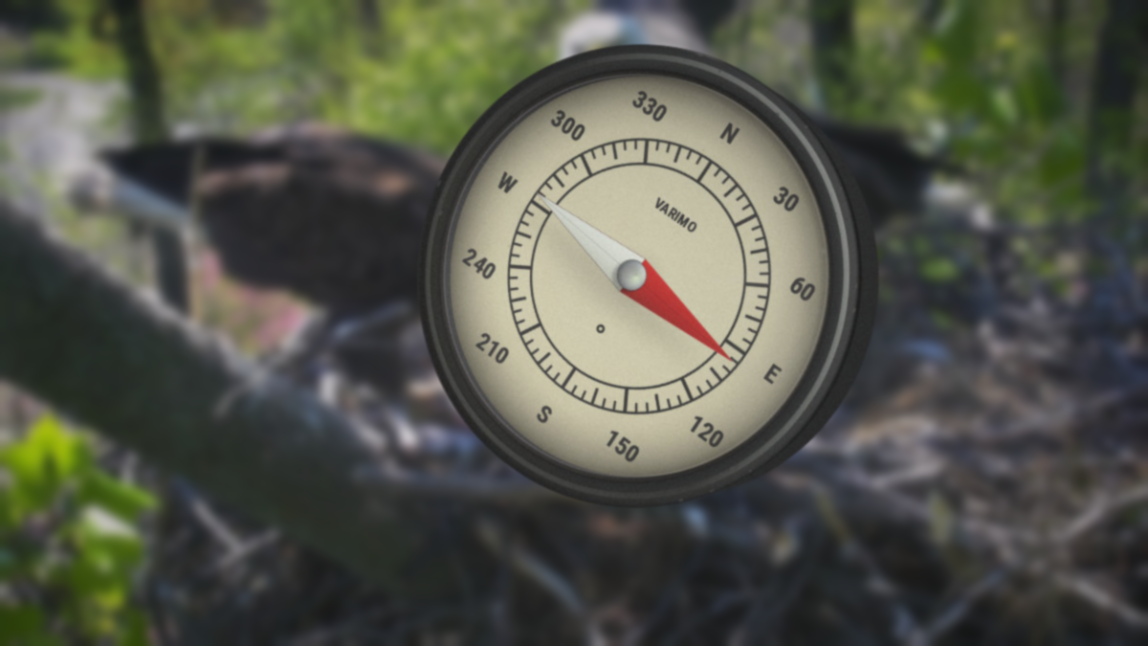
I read value=95 unit=°
